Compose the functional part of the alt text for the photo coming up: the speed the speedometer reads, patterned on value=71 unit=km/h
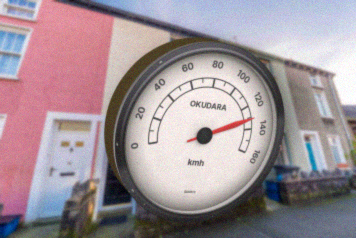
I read value=130 unit=km/h
